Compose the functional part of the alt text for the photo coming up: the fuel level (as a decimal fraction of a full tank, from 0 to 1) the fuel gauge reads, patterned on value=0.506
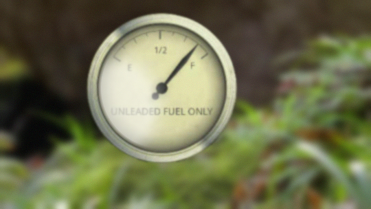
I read value=0.875
